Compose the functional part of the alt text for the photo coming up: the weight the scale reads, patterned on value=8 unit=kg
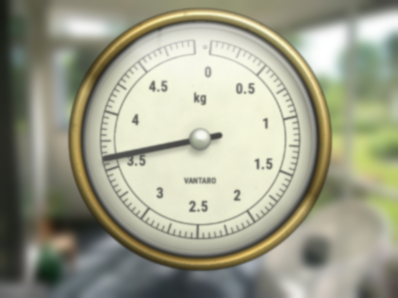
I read value=3.6 unit=kg
